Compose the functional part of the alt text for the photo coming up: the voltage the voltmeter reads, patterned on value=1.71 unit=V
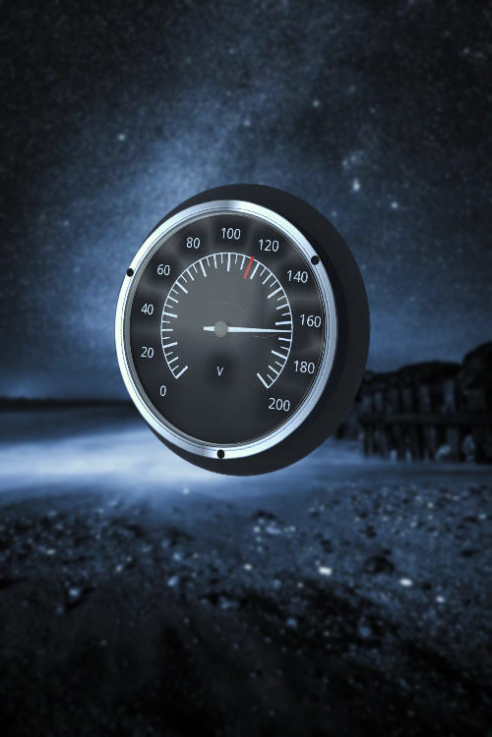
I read value=165 unit=V
